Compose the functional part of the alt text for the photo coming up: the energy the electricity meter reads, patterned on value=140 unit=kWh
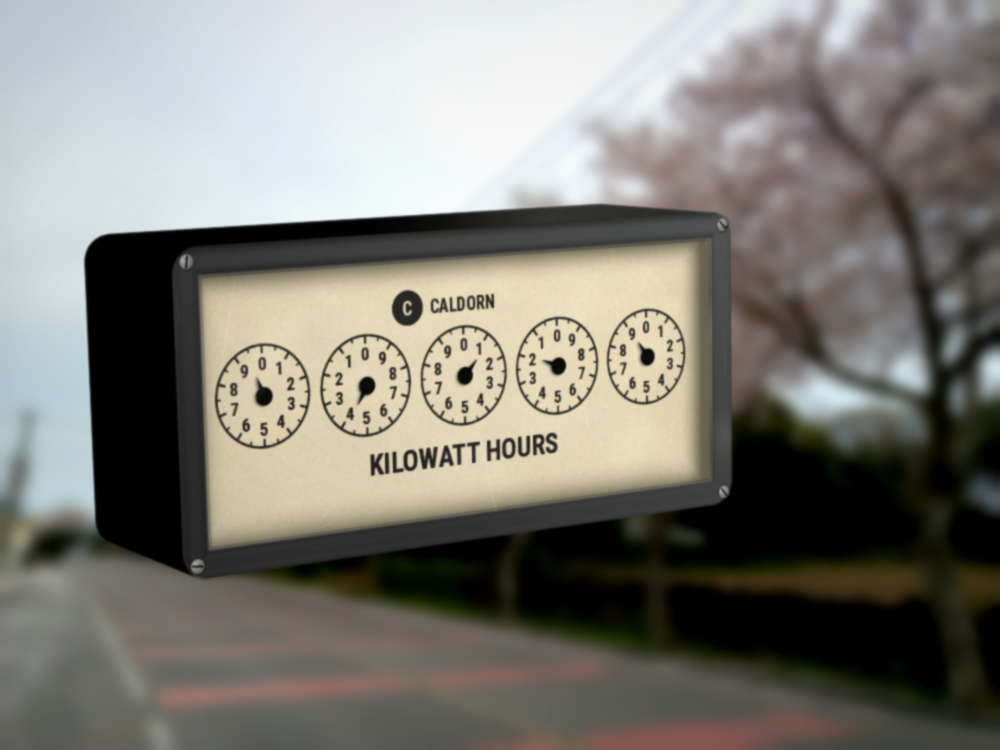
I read value=94119 unit=kWh
